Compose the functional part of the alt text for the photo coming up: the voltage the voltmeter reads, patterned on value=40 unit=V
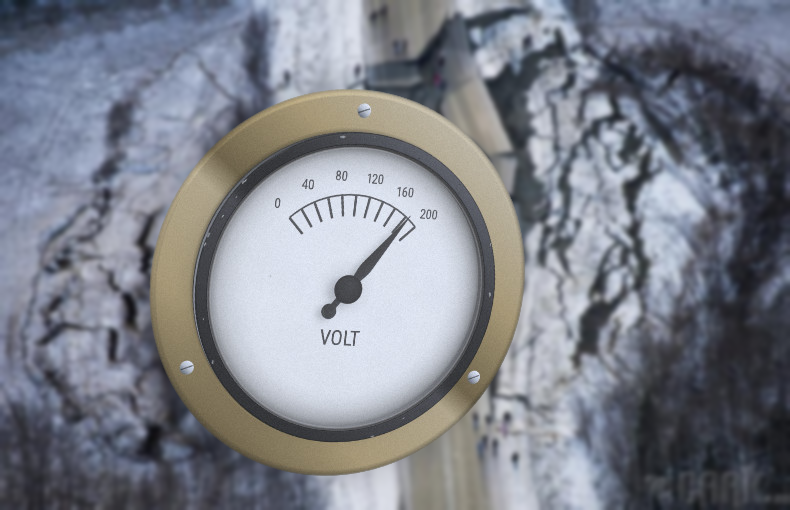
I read value=180 unit=V
